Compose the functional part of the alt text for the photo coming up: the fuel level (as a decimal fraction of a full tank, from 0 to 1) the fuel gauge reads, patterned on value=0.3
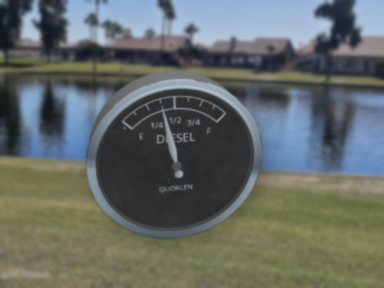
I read value=0.375
